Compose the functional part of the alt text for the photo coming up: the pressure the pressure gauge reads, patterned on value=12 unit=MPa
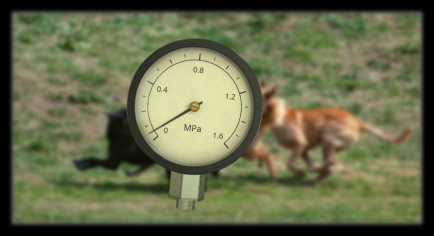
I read value=0.05 unit=MPa
